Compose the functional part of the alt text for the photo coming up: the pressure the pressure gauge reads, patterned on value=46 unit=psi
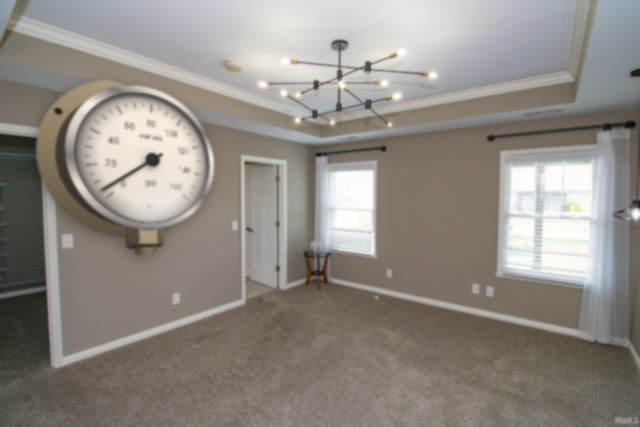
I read value=5 unit=psi
